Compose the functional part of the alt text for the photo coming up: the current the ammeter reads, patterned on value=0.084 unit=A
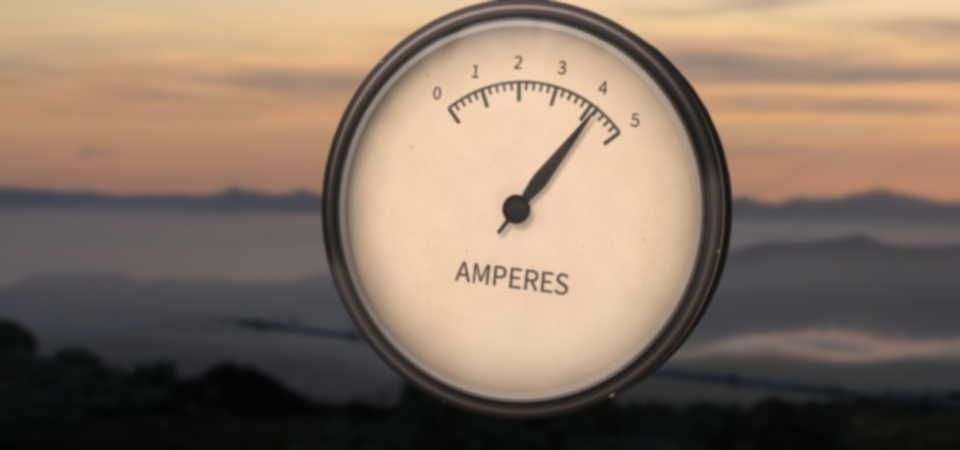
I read value=4.2 unit=A
